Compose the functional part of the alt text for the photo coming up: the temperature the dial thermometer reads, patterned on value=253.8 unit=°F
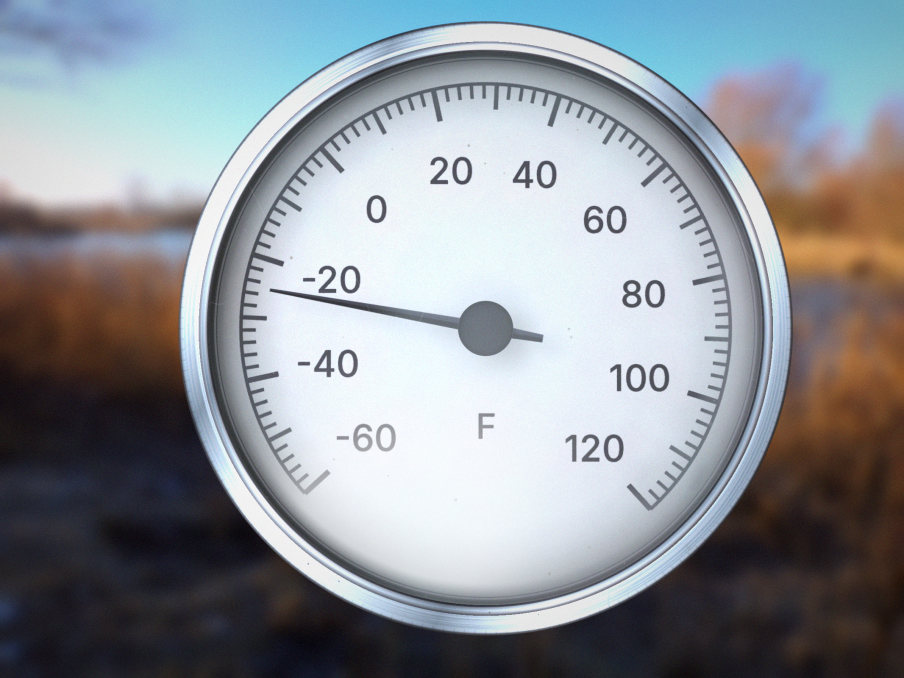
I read value=-25 unit=°F
